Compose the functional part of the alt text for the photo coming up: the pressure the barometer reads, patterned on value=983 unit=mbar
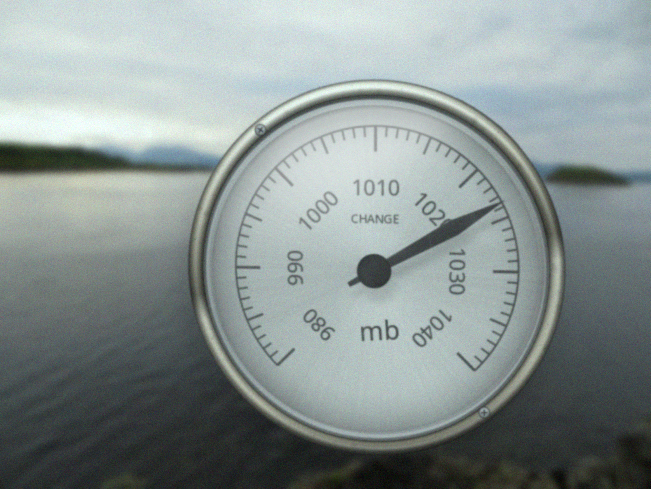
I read value=1023.5 unit=mbar
